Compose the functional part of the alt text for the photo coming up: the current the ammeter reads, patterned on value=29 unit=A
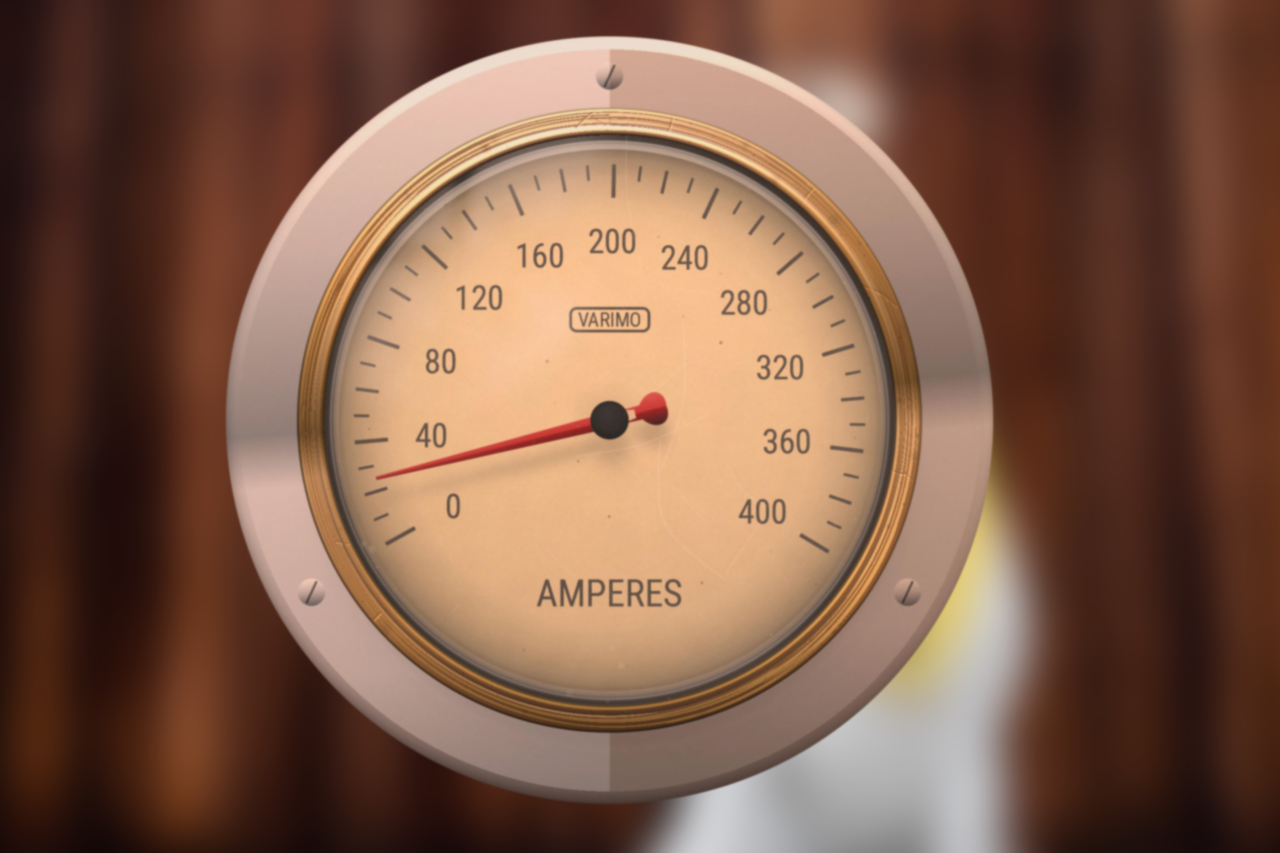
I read value=25 unit=A
